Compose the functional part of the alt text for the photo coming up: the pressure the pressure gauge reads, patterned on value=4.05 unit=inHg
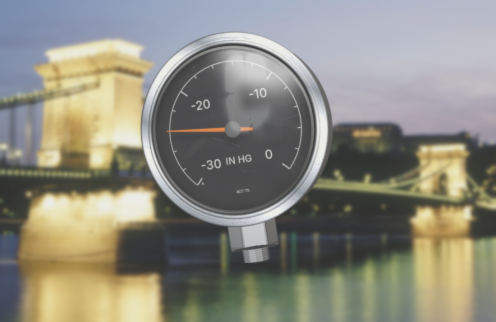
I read value=-24 unit=inHg
